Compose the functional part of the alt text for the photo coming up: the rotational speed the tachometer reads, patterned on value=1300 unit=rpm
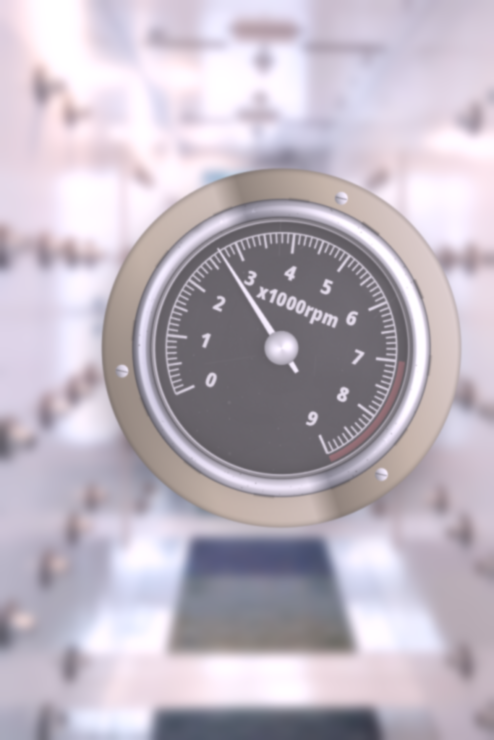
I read value=2700 unit=rpm
